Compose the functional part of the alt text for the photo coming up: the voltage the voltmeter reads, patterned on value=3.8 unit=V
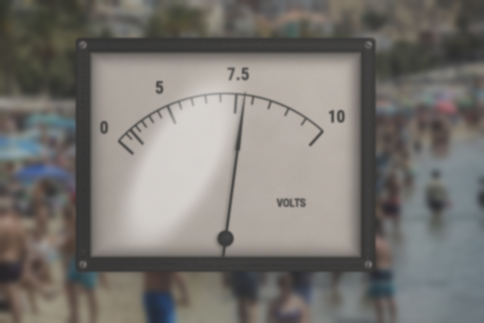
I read value=7.75 unit=V
